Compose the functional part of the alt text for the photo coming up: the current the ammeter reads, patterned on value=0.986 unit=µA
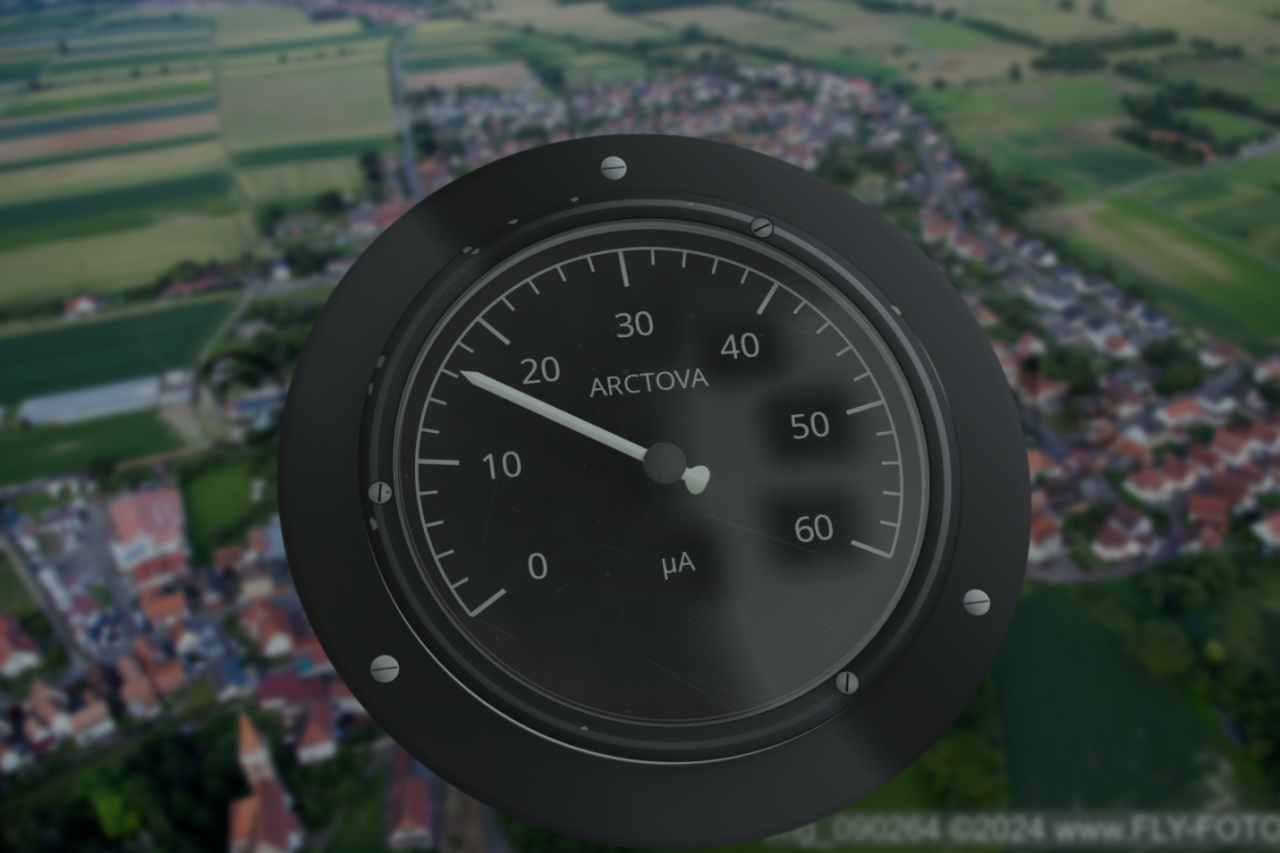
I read value=16 unit=µA
